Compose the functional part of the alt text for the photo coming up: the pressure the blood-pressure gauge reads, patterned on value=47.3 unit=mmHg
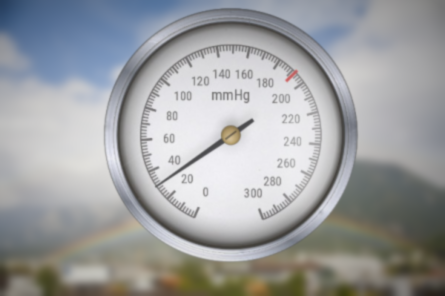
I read value=30 unit=mmHg
